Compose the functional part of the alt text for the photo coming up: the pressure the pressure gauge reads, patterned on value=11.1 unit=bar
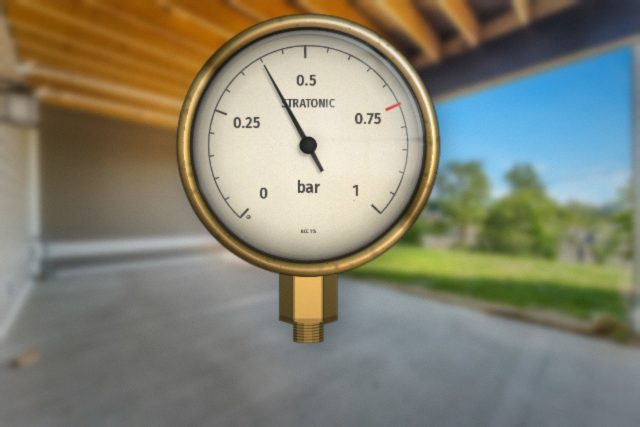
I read value=0.4 unit=bar
